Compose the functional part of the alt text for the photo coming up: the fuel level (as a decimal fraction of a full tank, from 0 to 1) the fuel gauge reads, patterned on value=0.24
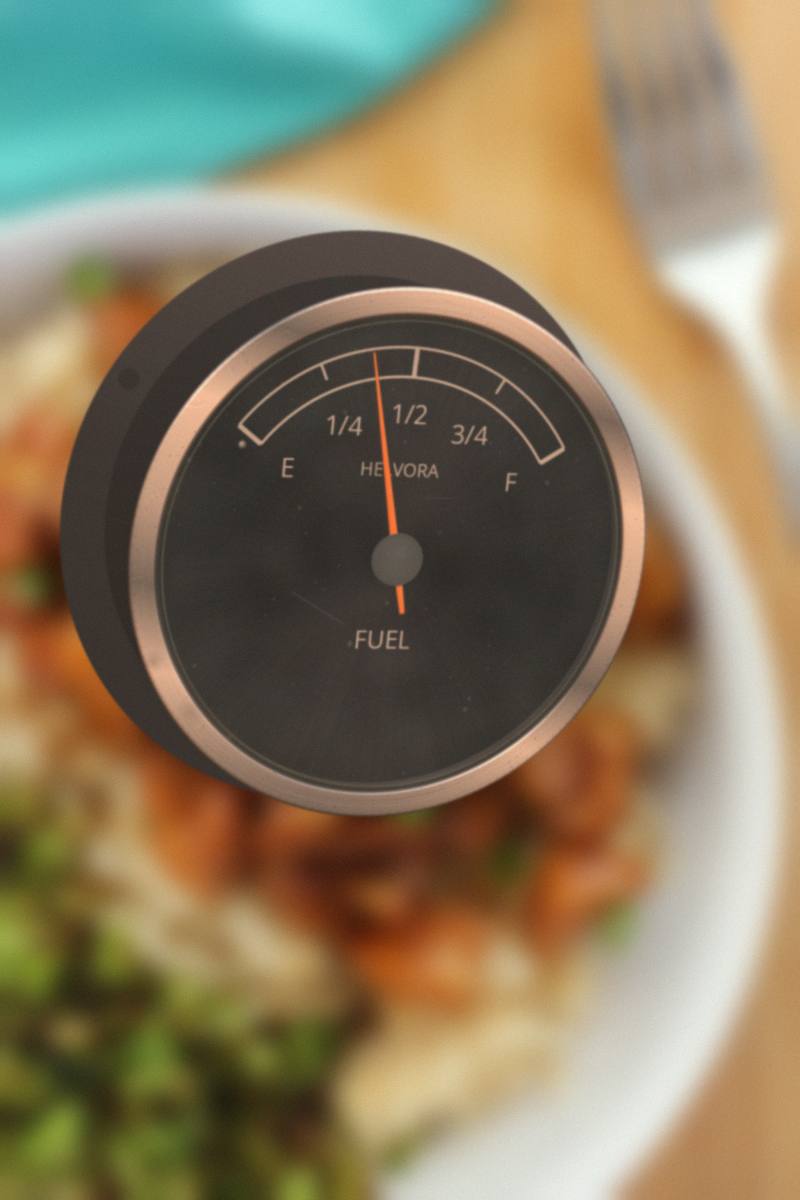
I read value=0.375
